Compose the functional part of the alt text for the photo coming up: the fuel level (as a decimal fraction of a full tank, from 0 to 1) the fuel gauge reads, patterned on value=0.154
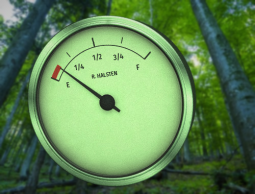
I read value=0.125
